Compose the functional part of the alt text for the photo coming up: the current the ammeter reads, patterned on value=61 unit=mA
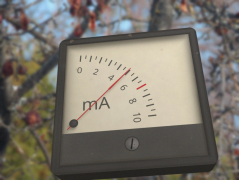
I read value=5 unit=mA
